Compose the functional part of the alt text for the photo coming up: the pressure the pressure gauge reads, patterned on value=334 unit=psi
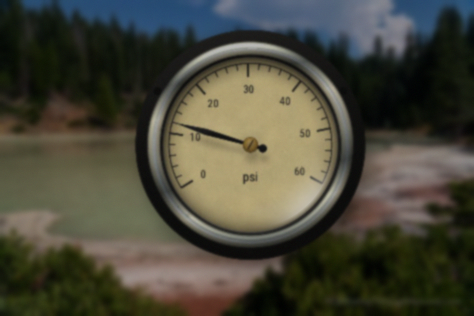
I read value=12 unit=psi
